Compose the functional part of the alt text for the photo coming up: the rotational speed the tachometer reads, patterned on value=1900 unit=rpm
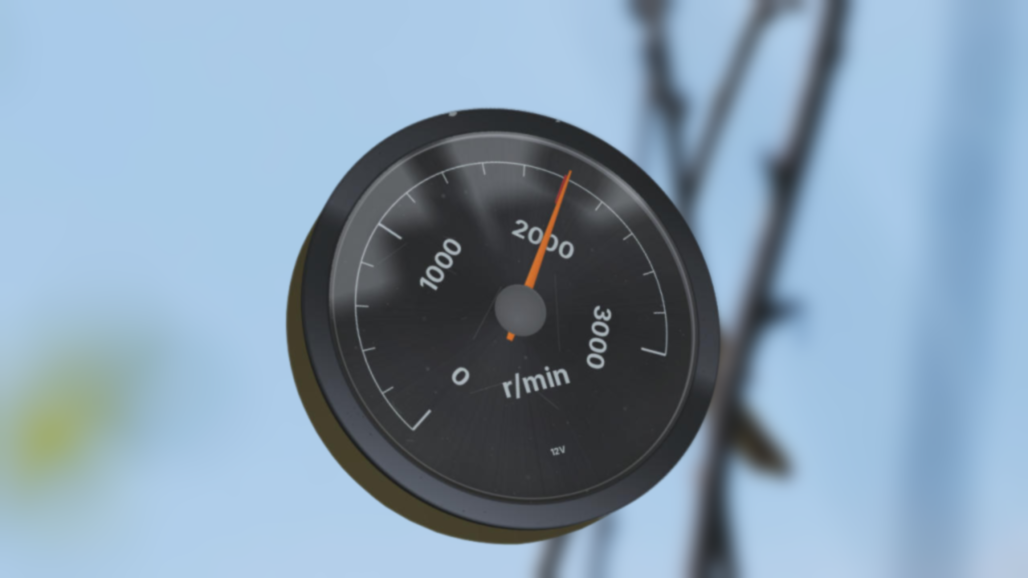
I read value=2000 unit=rpm
